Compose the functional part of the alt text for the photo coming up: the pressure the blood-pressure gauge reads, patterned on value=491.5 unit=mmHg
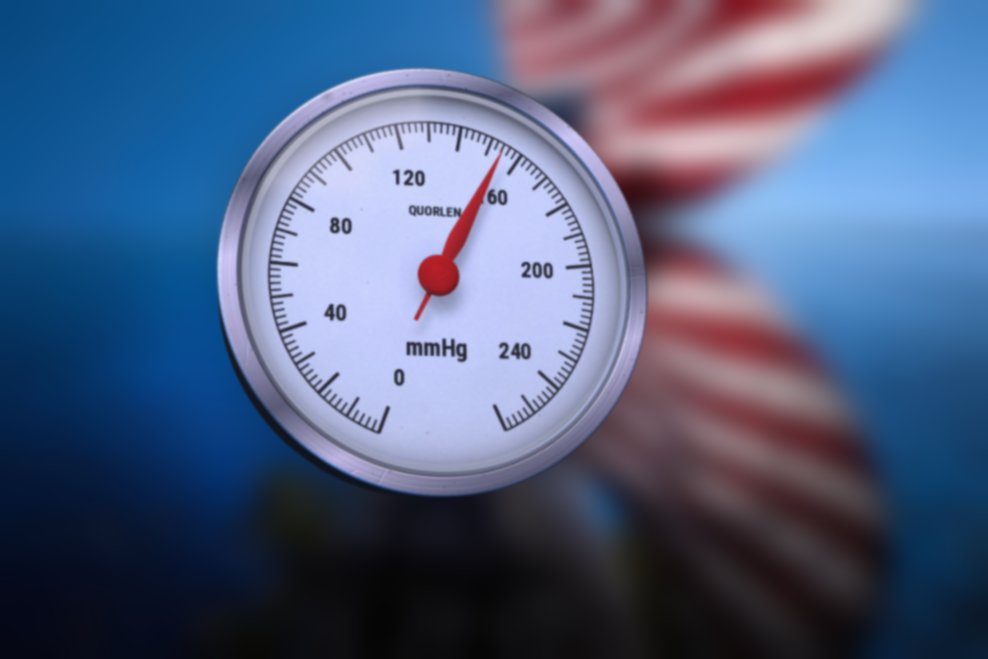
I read value=154 unit=mmHg
